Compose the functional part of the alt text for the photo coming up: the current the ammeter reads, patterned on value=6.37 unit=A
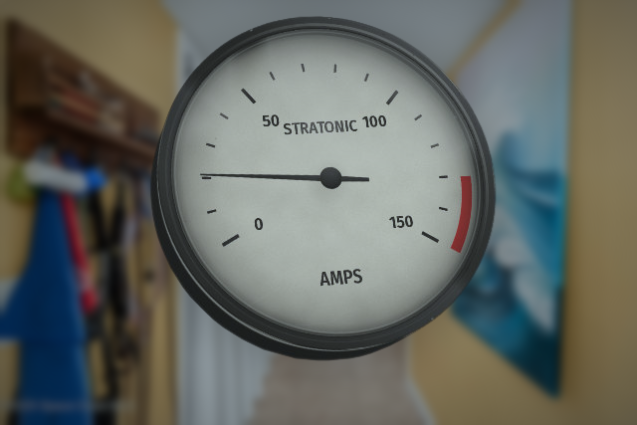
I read value=20 unit=A
